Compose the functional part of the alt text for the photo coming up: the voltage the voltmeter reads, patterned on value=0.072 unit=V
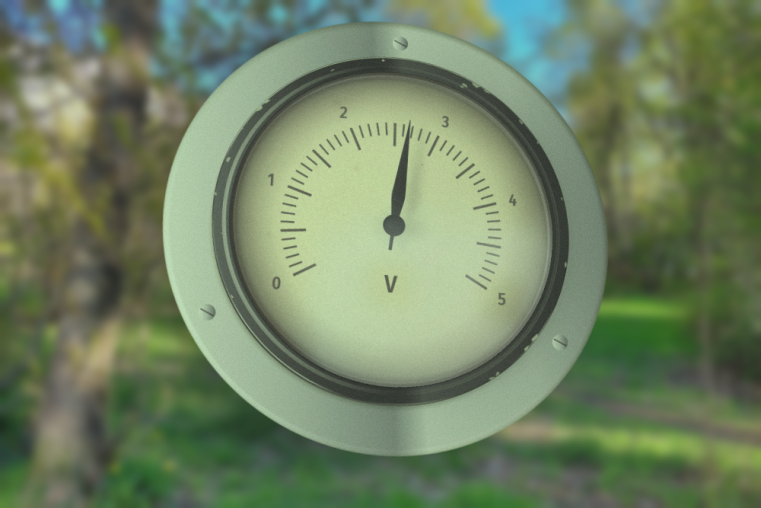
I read value=2.65 unit=V
